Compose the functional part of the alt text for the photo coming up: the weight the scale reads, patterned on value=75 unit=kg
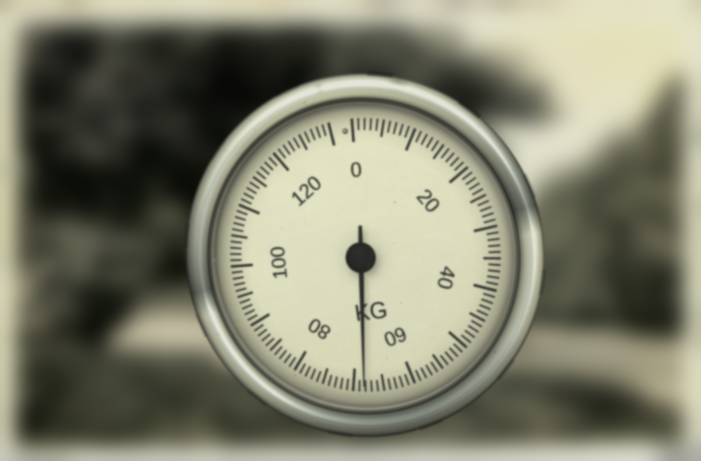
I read value=68 unit=kg
